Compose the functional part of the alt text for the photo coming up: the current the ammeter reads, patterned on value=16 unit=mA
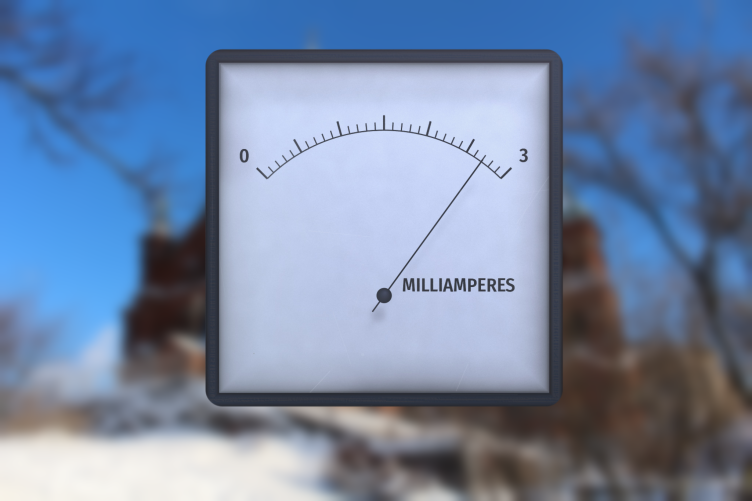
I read value=2.7 unit=mA
